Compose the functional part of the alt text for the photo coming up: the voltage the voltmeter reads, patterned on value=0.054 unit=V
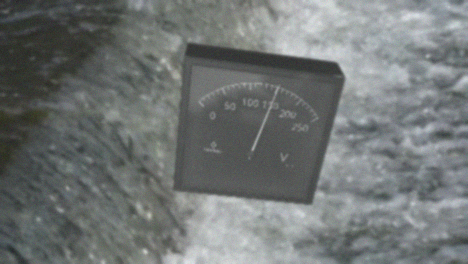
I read value=150 unit=V
